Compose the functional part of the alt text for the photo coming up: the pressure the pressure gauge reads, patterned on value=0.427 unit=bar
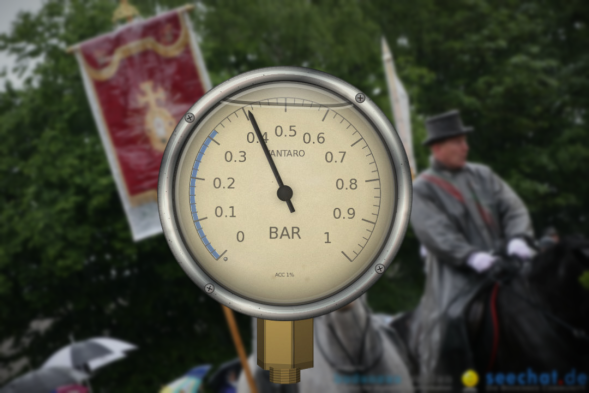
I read value=0.41 unit=bar
